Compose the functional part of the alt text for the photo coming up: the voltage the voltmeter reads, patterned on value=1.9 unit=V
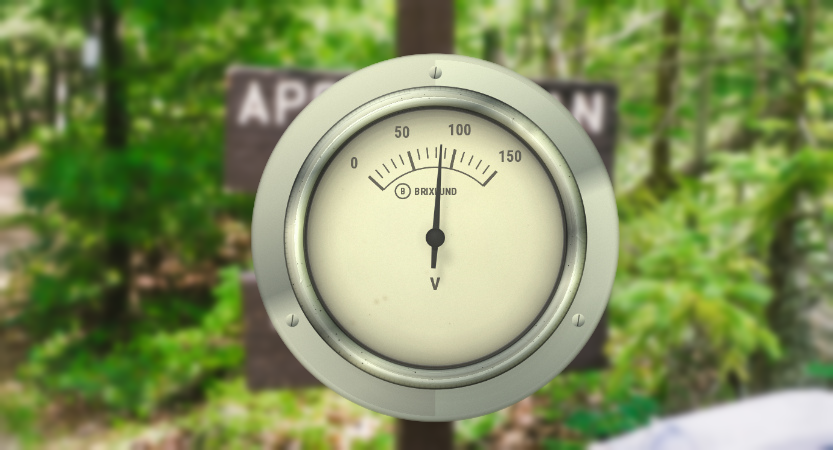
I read value=85 unit=V
